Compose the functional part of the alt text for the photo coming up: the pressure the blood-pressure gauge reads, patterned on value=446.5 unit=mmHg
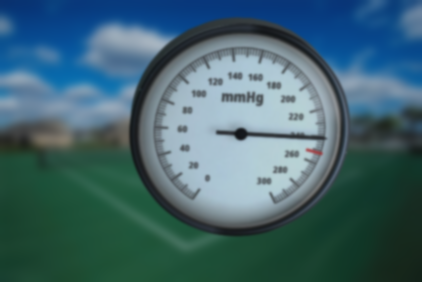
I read value=240 unit=mmHg
